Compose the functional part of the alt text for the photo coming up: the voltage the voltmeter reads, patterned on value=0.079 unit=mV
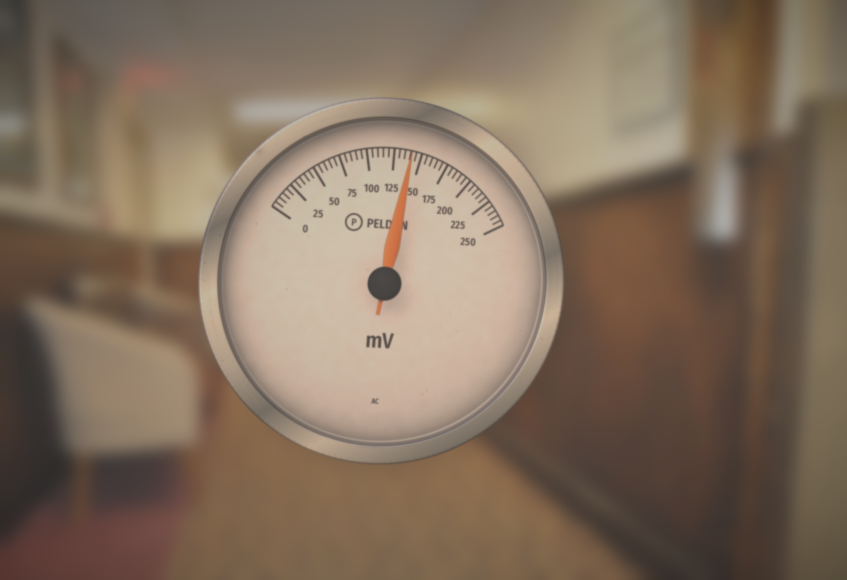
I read value=140 unit=mV
